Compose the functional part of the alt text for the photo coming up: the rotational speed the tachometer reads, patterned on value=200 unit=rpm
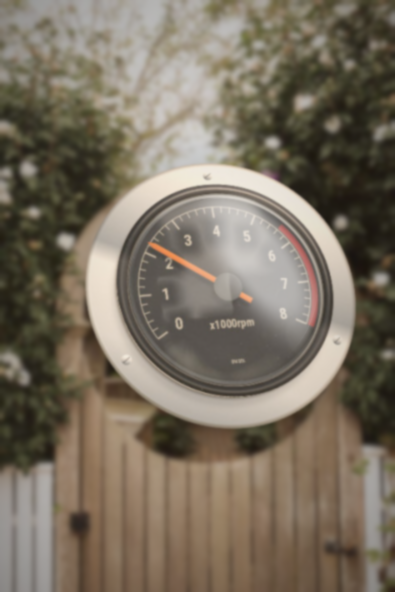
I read value=2200 unit=rpm
